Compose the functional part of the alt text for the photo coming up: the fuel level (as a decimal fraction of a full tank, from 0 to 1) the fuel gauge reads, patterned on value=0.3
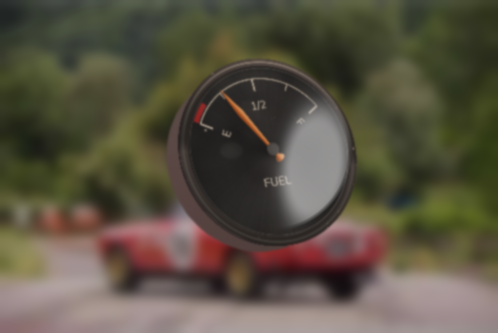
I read value=0.25
